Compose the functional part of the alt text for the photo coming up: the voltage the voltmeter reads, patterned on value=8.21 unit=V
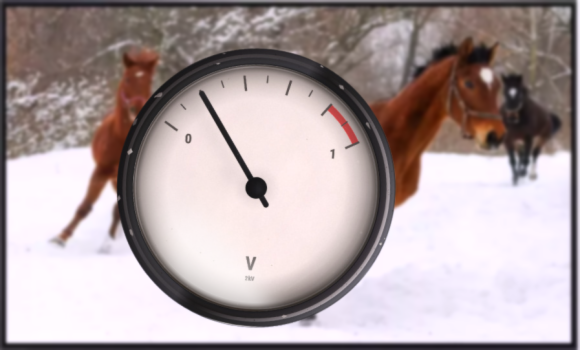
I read value=0.2 unit=V
